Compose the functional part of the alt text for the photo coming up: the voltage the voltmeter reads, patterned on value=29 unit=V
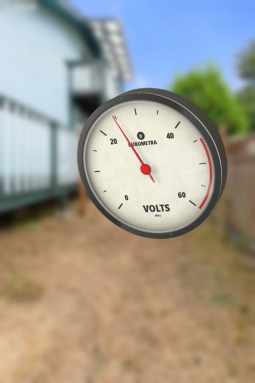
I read value=25 unit=V
